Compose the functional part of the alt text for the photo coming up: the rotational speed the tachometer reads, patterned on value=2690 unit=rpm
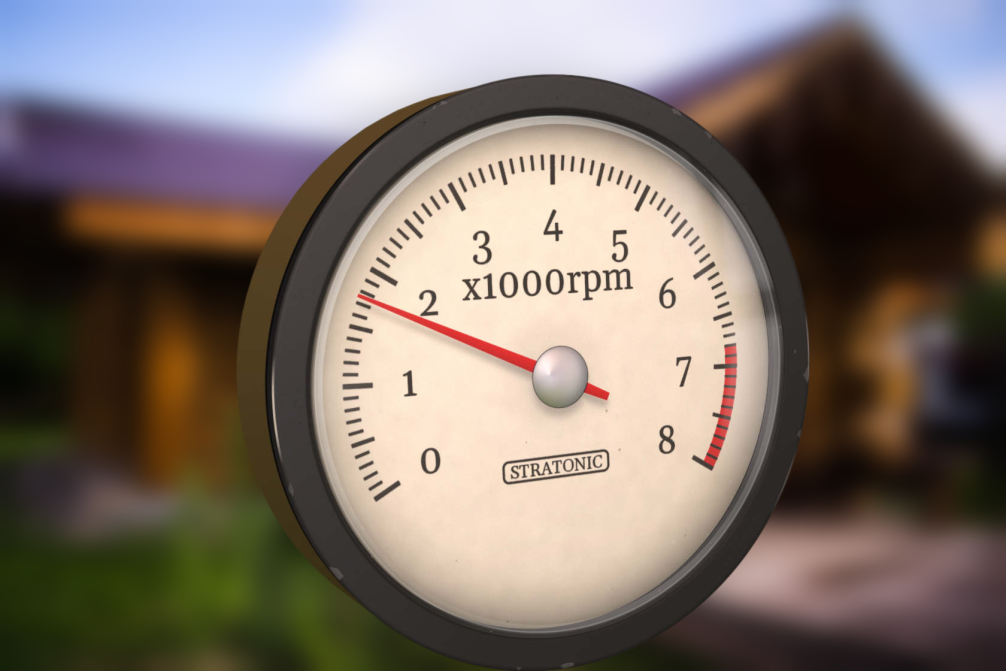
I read value=1750 unit=rpm
